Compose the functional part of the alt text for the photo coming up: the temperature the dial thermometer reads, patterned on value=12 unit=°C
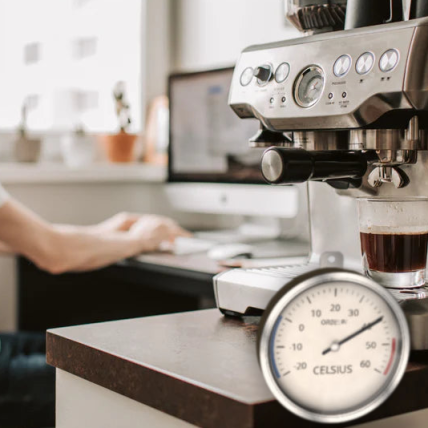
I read value=40 unit=°C
